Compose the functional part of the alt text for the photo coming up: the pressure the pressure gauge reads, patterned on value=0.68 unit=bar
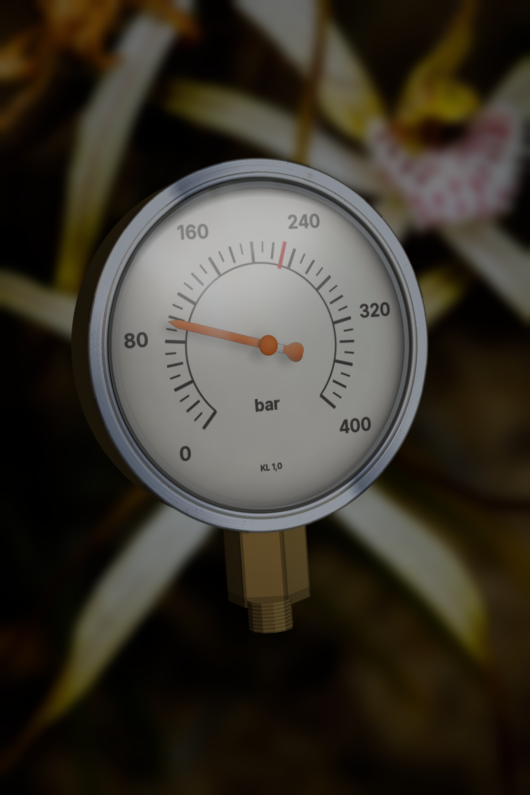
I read value=95 unit=bar
